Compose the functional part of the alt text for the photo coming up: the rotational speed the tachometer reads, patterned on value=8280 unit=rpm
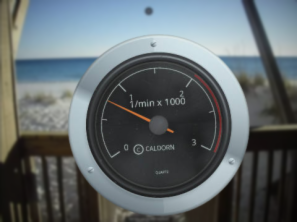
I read value=750 unit=rpm
